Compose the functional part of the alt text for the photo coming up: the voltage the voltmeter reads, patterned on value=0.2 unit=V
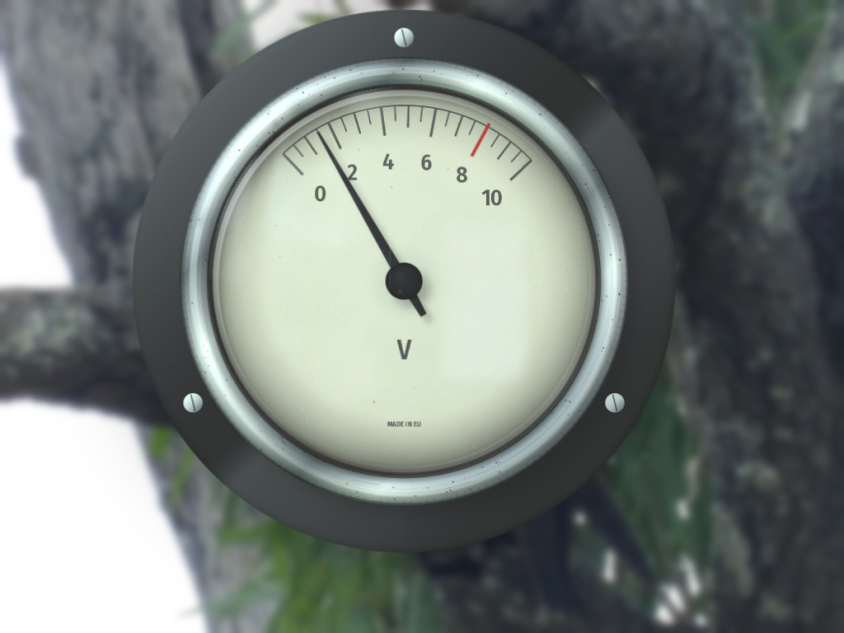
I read value=1.5 unit=V
